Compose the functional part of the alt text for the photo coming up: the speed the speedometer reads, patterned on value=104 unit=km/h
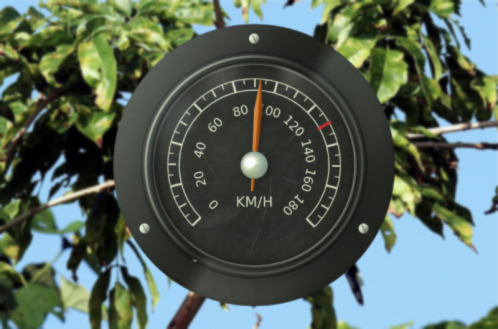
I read value=92.5 unit=km/h
